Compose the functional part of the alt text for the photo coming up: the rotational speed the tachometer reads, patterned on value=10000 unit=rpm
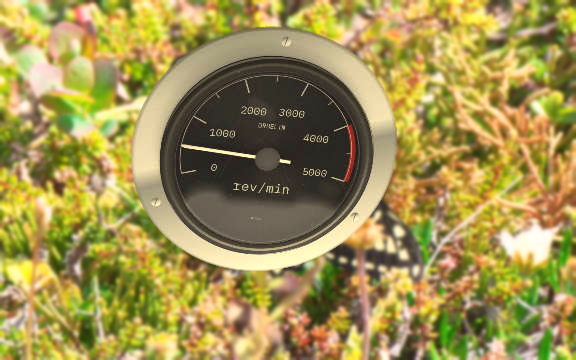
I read value=500 unit=rpm
